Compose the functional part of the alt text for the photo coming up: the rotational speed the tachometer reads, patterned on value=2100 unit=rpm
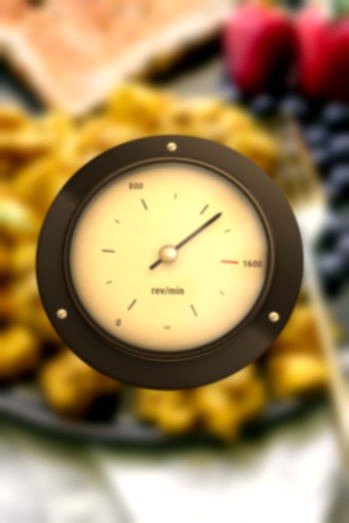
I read value=1300 unit=rpm
